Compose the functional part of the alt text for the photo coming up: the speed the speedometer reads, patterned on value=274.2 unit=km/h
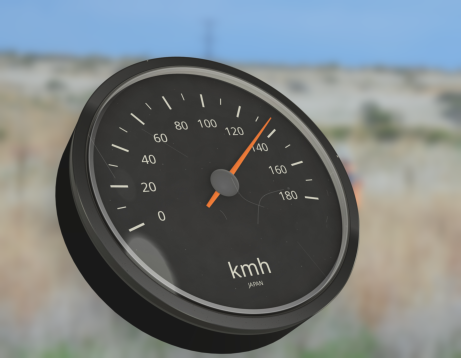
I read value=135 unit=km/h
